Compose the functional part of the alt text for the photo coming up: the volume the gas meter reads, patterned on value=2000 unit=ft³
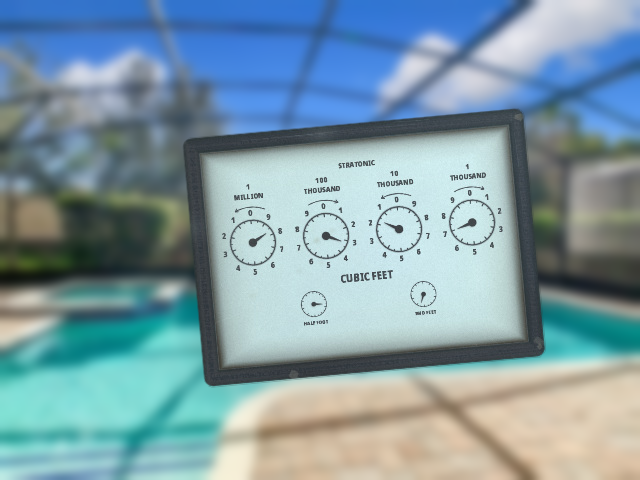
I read value=831700 unit=ft³
